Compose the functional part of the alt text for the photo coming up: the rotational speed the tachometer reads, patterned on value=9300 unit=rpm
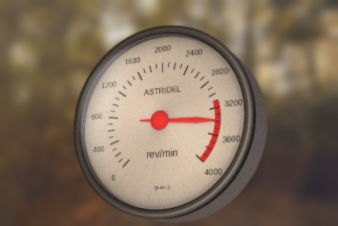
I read value=3400 unit=rpm
